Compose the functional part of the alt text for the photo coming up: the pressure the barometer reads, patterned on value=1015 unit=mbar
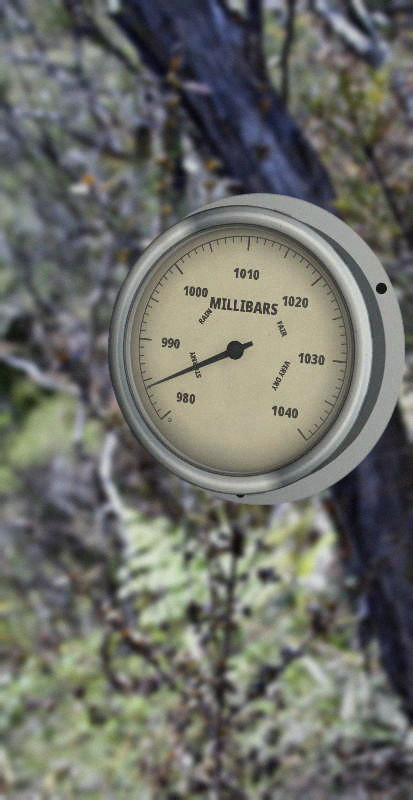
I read value=984 unit=mbar
